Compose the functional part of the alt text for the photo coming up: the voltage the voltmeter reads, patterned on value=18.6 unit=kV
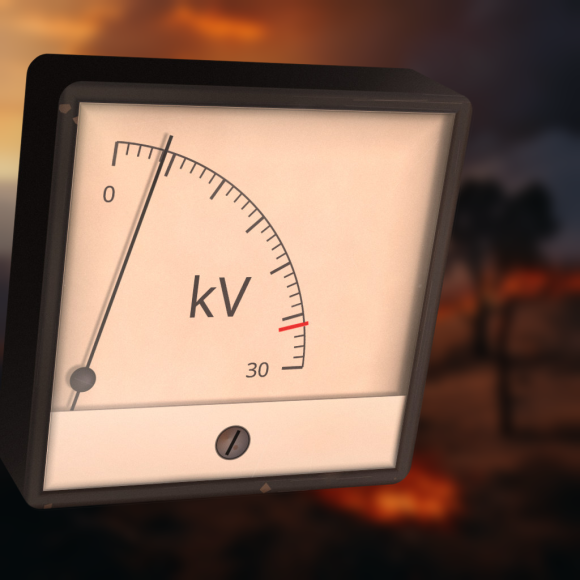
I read value=4 unit=kV
